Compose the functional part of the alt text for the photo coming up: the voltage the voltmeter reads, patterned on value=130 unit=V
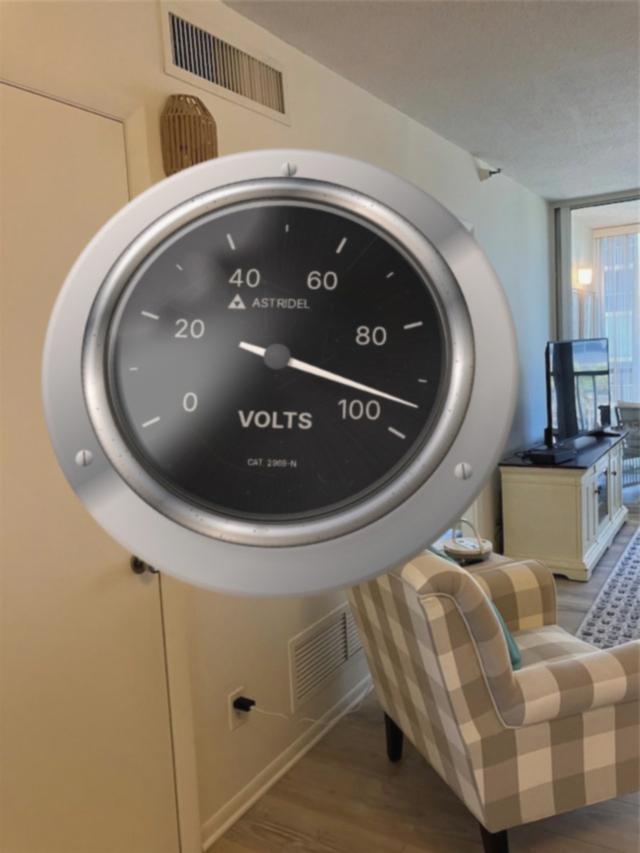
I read value=95 unit=V
